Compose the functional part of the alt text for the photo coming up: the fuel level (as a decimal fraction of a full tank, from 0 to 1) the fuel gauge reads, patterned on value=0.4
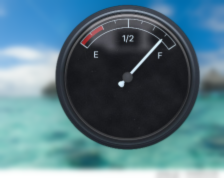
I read value=0.875
